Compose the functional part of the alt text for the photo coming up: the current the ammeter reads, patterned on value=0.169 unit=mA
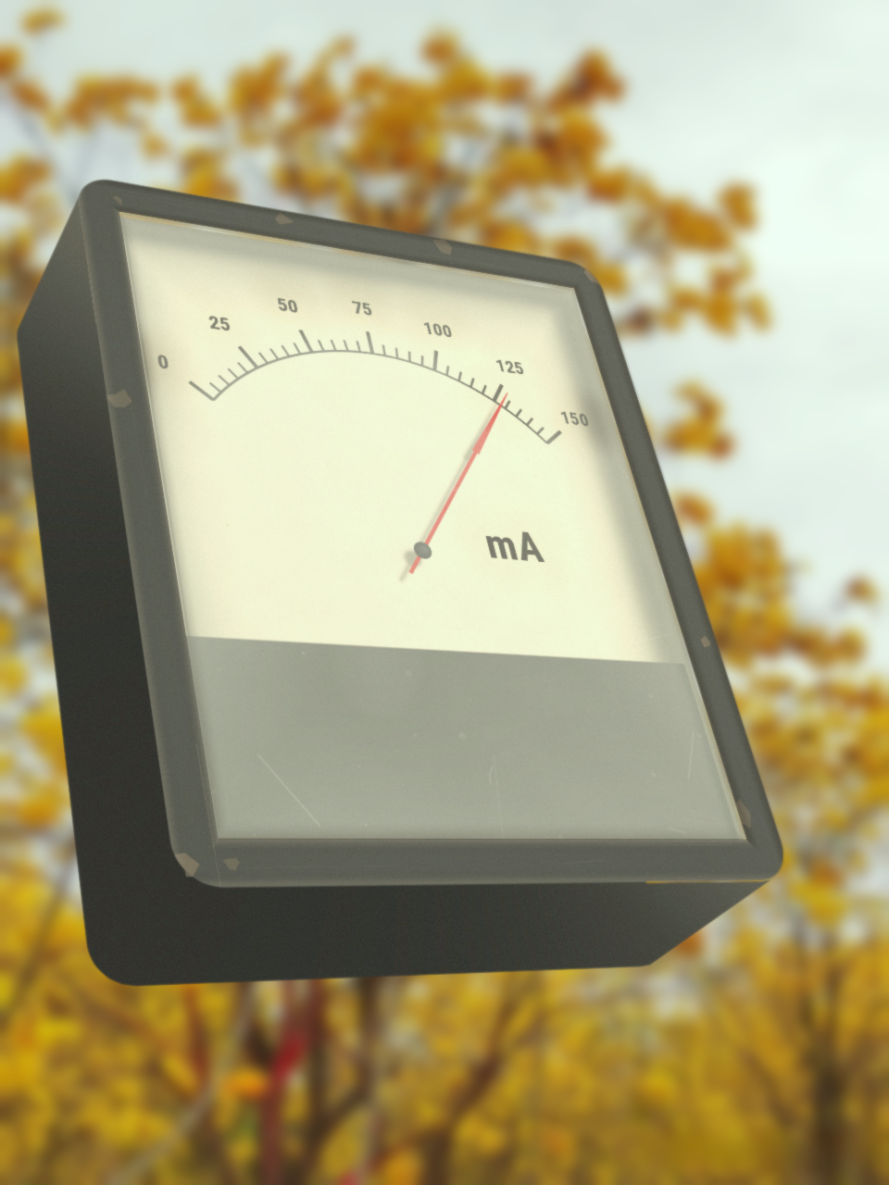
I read value=127.5 unit=mA
